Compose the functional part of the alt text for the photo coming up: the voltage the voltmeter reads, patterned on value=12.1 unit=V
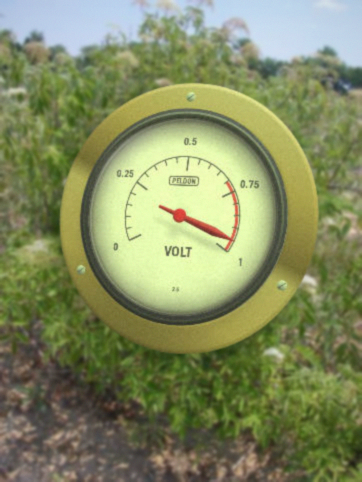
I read value=0.95 unit=V
